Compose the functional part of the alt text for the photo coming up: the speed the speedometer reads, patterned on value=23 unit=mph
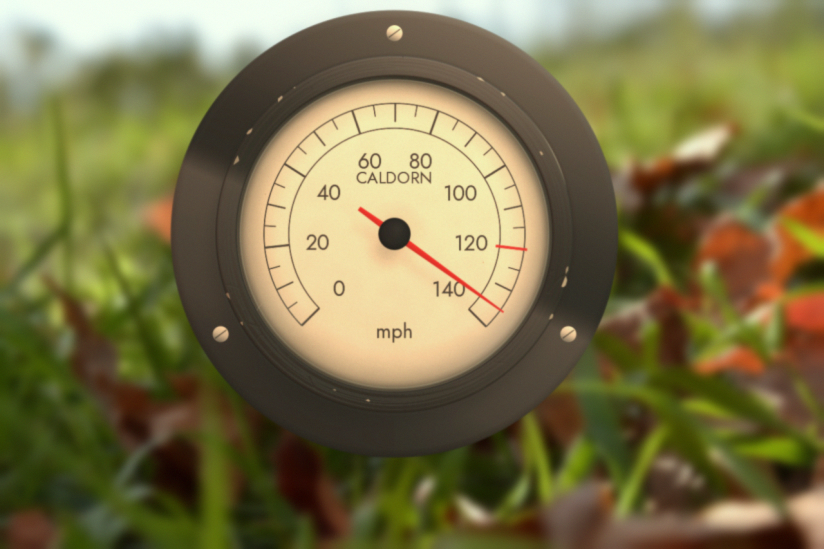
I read value=135 unit=mph
